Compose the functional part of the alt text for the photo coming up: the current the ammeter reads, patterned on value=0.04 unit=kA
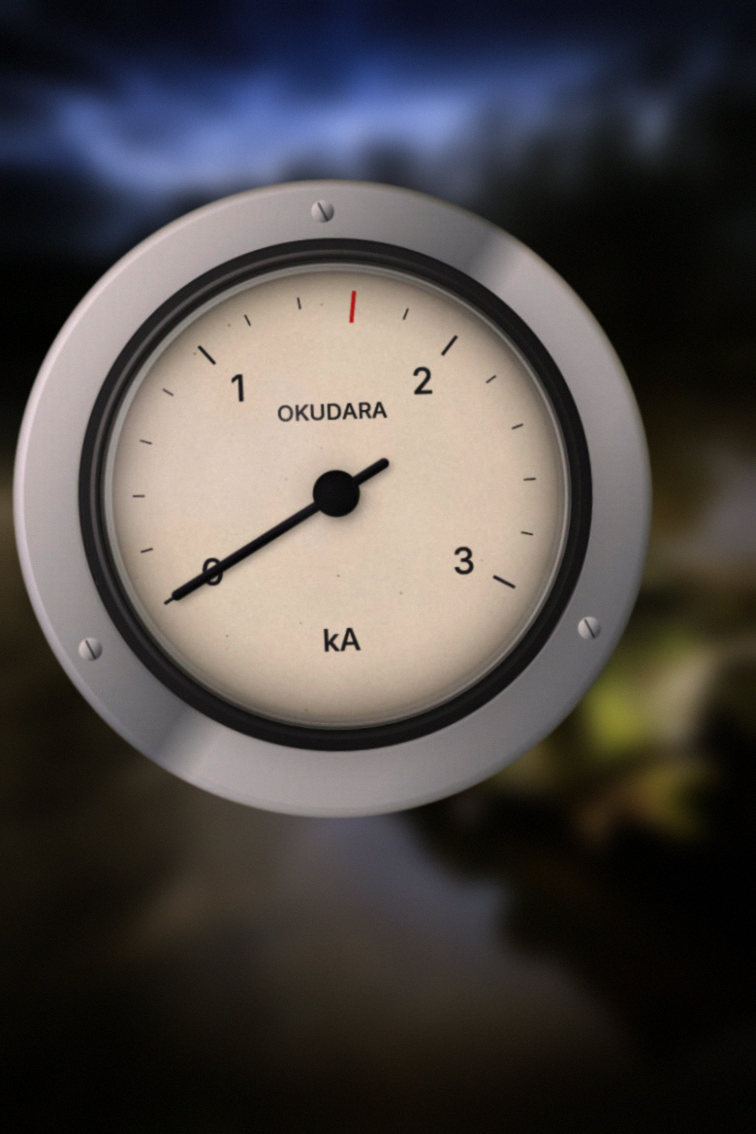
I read value=0 unit=kA
